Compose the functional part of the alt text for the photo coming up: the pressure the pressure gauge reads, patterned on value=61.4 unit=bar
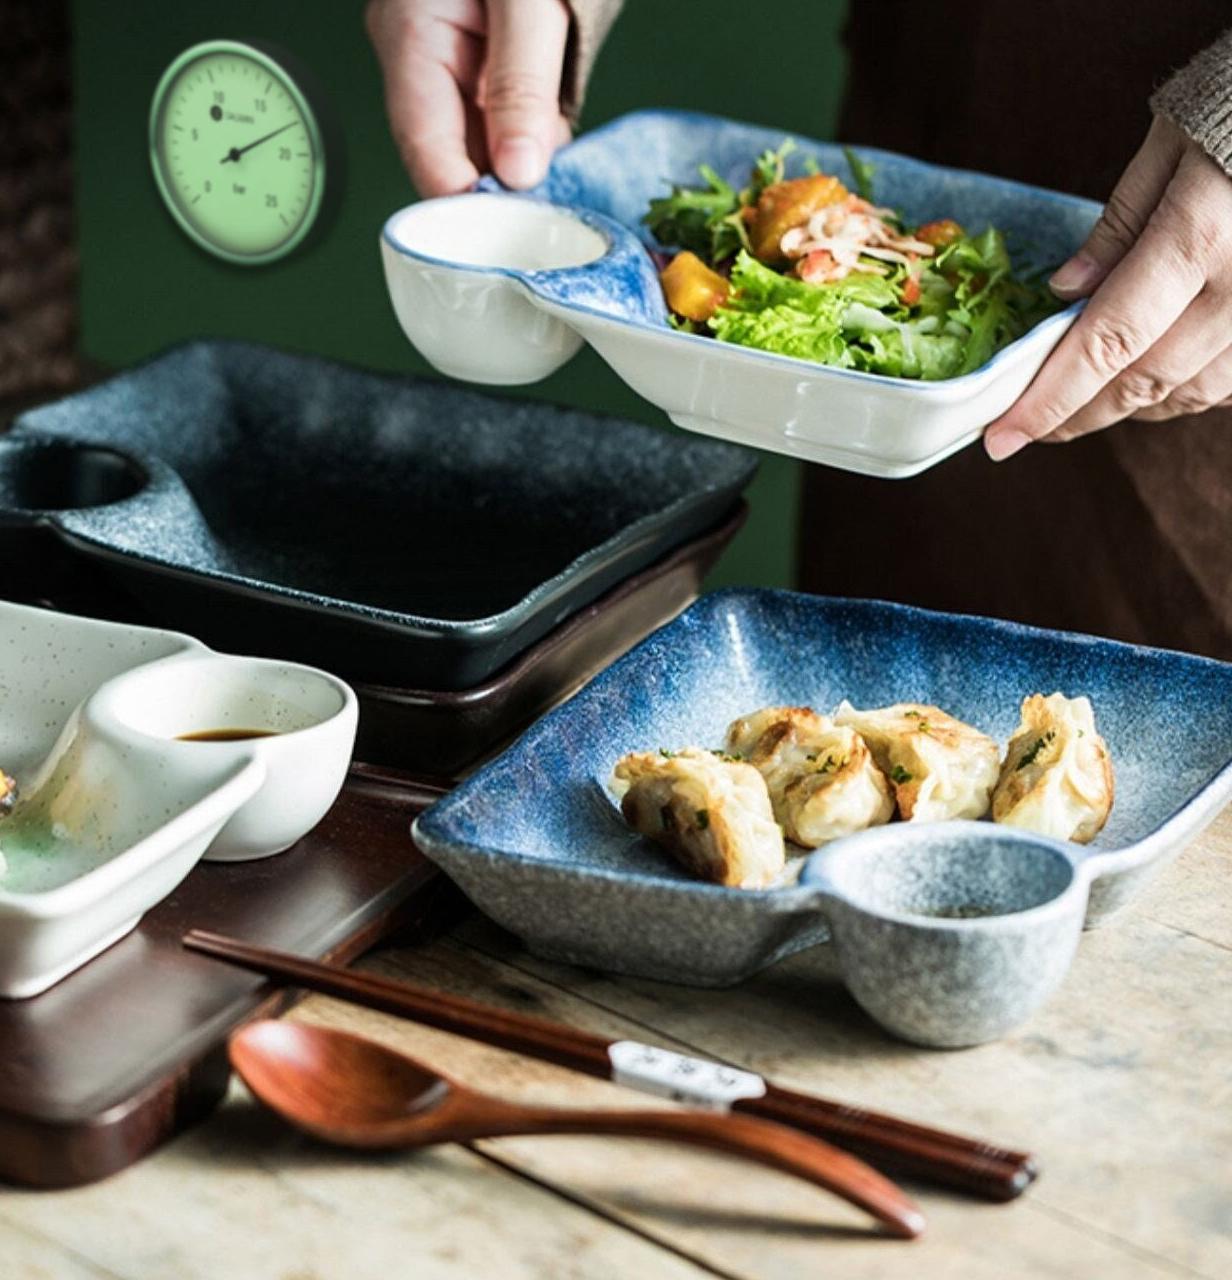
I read value=18 unit=bar
